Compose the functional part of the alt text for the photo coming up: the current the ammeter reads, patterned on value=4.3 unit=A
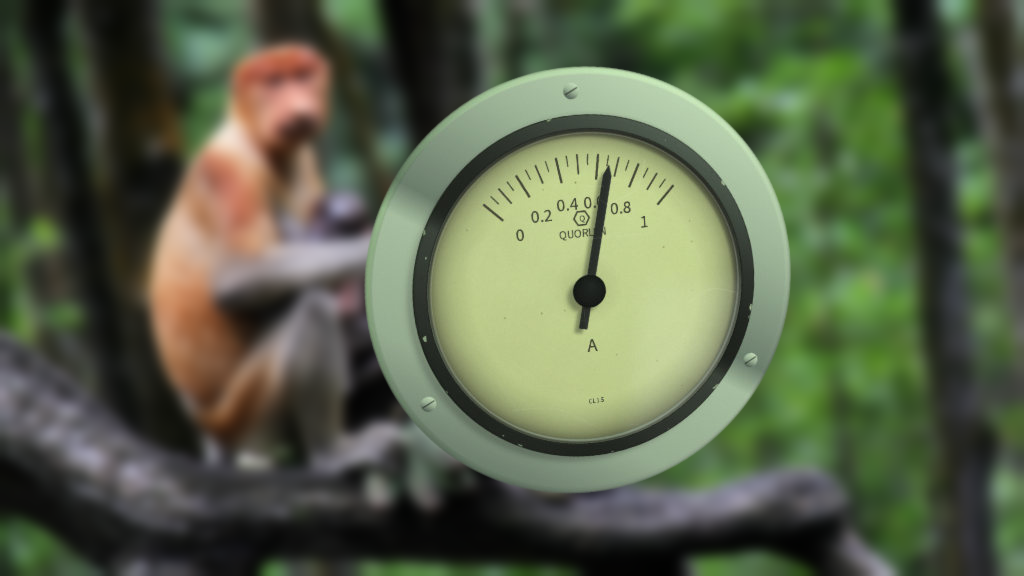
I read value=0.65 unit=A
